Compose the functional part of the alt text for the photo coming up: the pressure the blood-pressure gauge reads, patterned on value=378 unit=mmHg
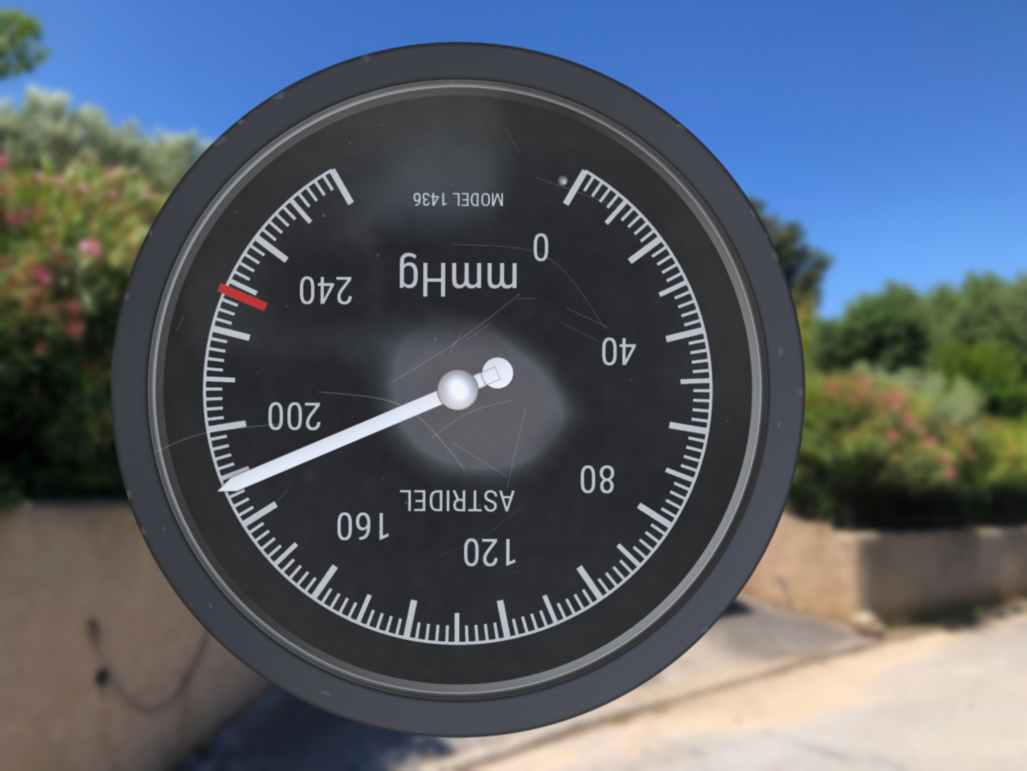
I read value=188 unit=mmHg
